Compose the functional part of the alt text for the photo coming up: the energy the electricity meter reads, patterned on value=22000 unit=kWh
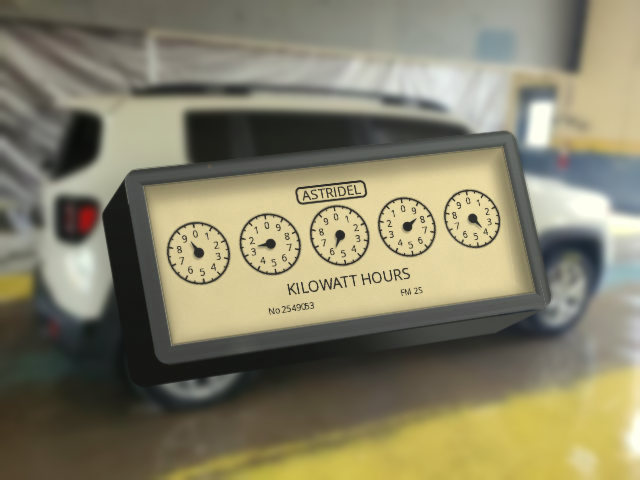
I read value=92584 unit=kWh
